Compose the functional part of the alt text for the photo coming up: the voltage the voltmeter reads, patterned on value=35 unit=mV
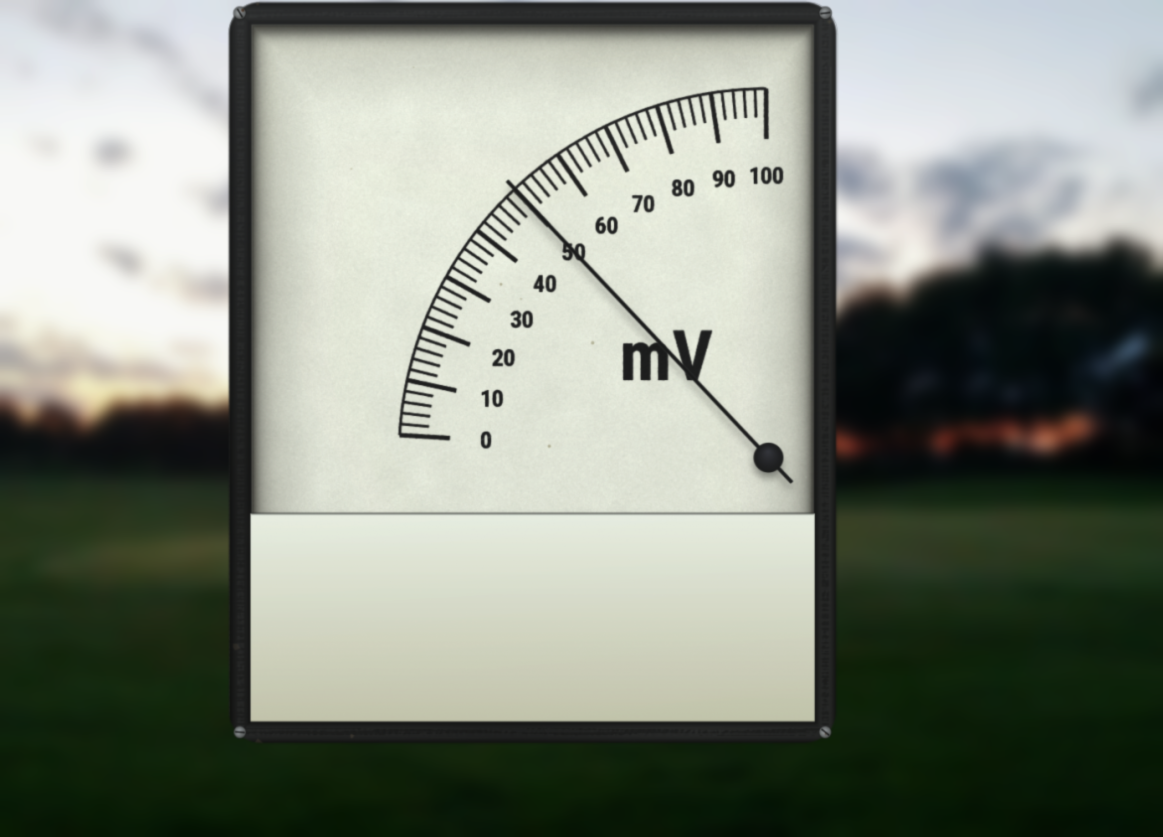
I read value=50 unit=mV
